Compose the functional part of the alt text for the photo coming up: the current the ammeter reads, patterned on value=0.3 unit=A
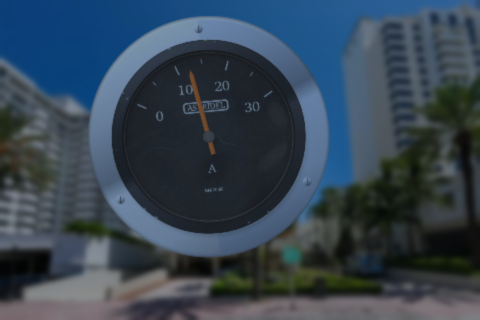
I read value=12.5 unit=A
